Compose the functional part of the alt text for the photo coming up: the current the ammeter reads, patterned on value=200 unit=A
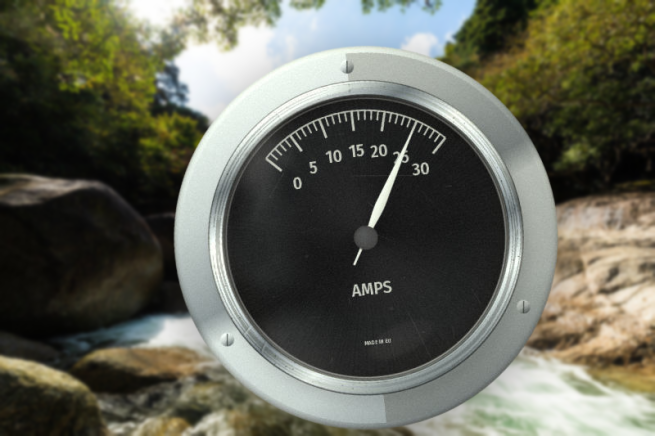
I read value=25 unit=A
